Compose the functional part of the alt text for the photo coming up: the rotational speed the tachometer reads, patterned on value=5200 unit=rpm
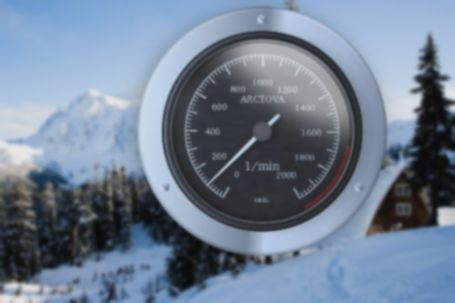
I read value=100 unit=rpm
